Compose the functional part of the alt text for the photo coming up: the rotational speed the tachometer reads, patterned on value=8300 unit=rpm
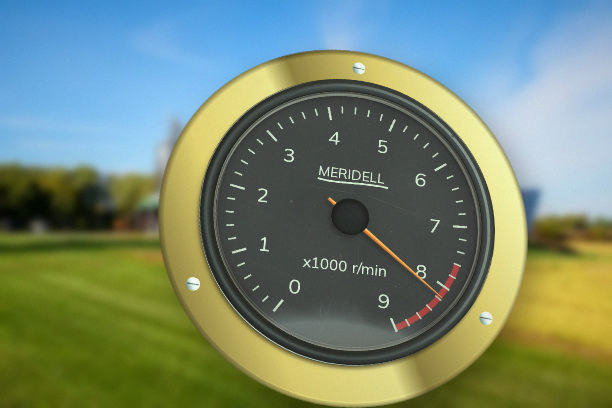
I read value=8200 unit=rpm
